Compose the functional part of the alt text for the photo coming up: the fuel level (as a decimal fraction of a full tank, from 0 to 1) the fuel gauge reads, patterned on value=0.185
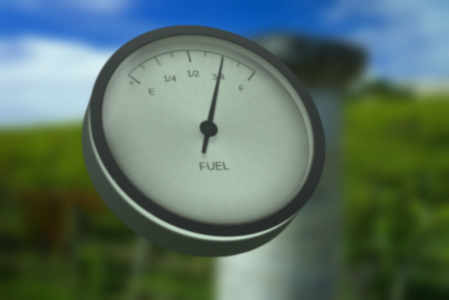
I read value=0.75
